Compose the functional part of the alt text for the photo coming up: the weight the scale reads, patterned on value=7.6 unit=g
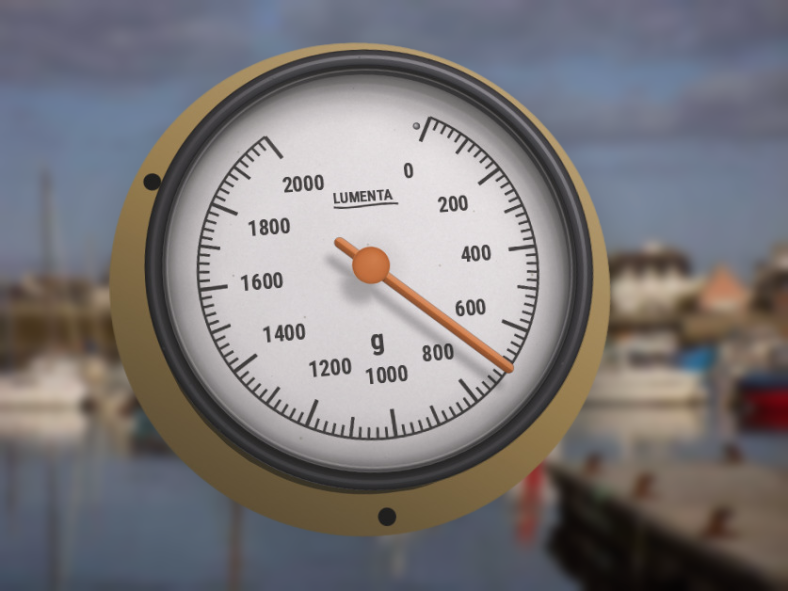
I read value=700 unit=g
